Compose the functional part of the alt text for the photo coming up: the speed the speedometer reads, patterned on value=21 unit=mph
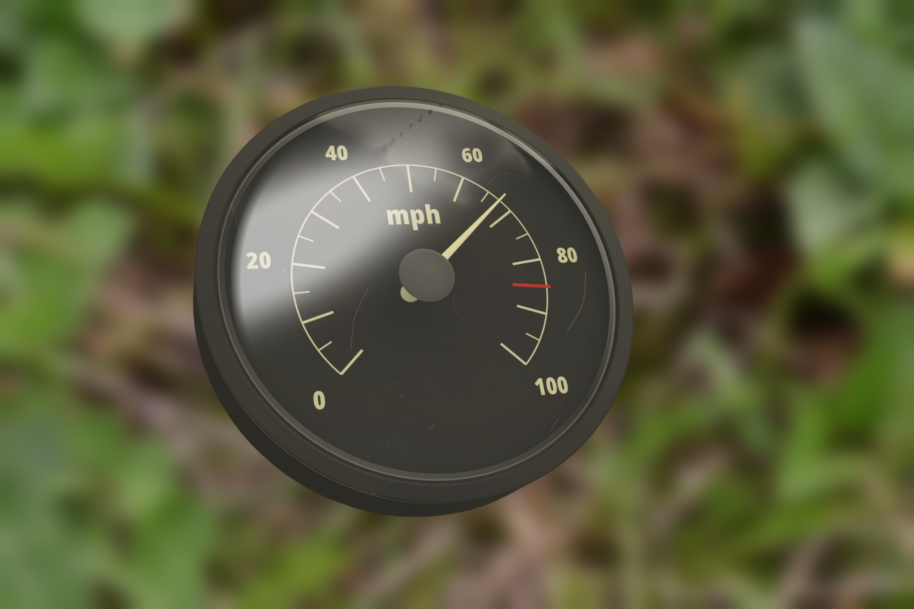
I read value=67.5 unit=mph
